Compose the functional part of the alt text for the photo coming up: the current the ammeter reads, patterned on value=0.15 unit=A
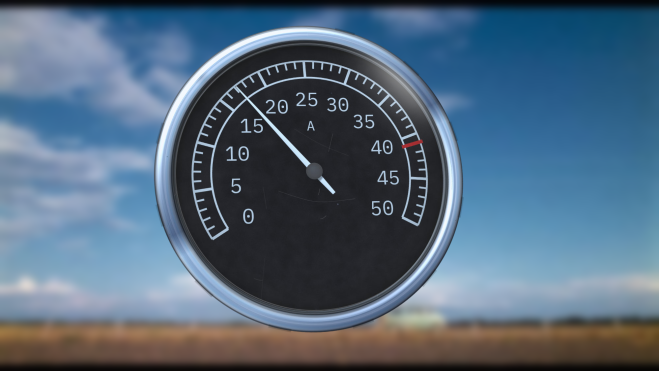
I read value=17 unit=A
